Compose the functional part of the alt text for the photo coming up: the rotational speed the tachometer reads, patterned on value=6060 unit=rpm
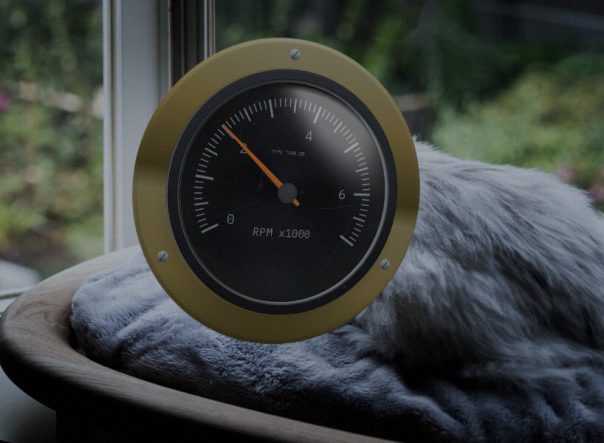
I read value=2000 unit=rpm
